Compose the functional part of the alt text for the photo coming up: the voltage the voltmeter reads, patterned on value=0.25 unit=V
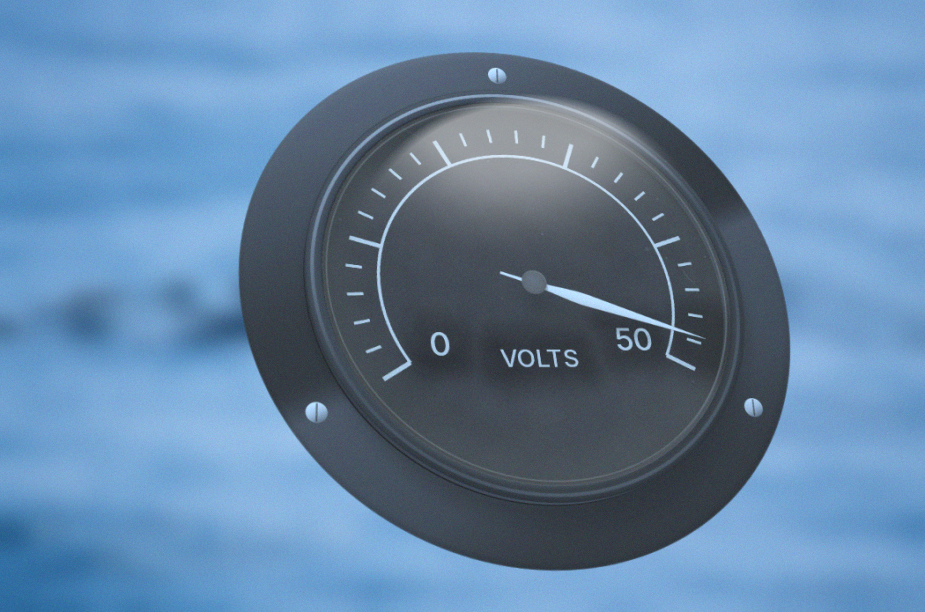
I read value=48 unit=V
